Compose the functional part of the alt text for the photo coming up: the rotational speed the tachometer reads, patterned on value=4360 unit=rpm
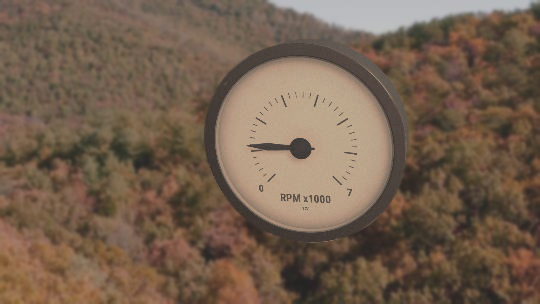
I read value=1200 unit=rpm
